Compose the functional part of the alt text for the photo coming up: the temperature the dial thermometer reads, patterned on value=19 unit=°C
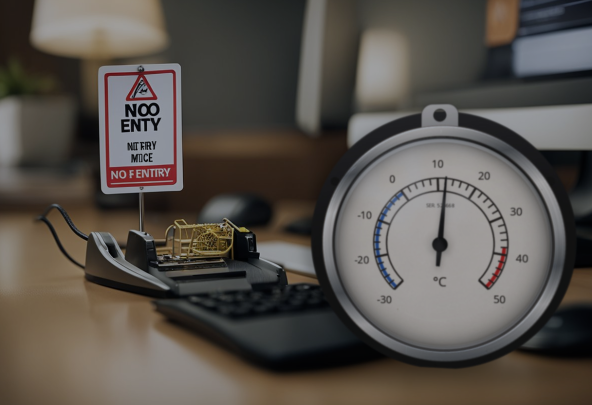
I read value=12 unit=°C
